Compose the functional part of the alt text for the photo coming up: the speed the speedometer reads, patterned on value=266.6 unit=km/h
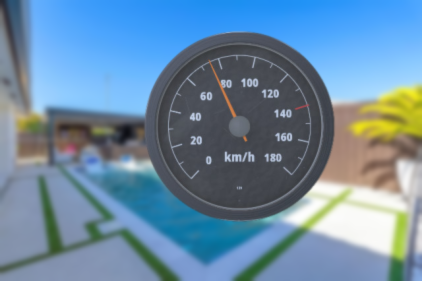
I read value=75 unit=km/h
